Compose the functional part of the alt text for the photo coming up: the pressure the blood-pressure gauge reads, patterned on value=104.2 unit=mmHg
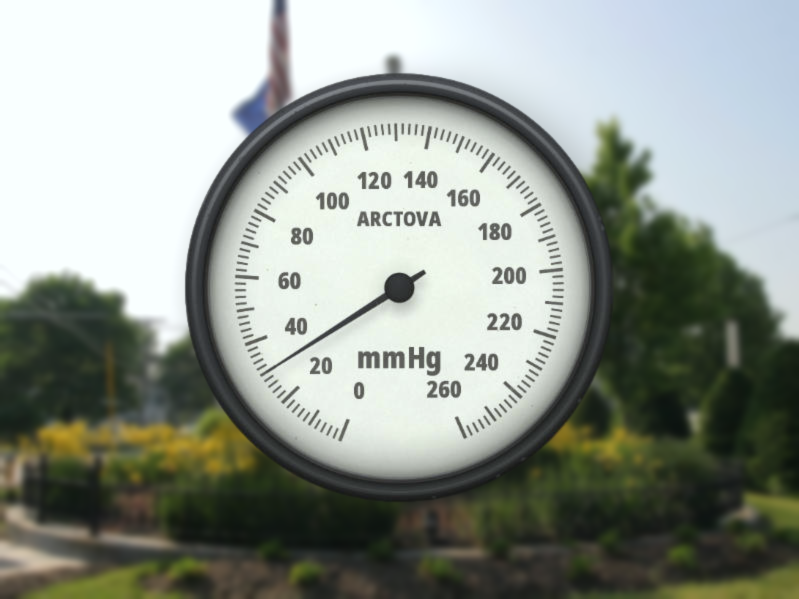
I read value=30 unit=mmHg
